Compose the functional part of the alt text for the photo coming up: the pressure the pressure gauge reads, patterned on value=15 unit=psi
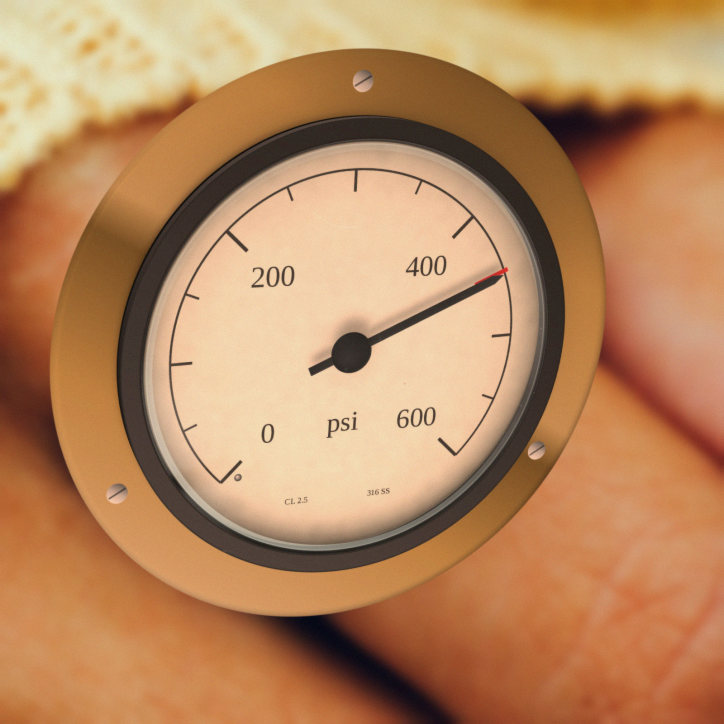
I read value=450 unit=psi
